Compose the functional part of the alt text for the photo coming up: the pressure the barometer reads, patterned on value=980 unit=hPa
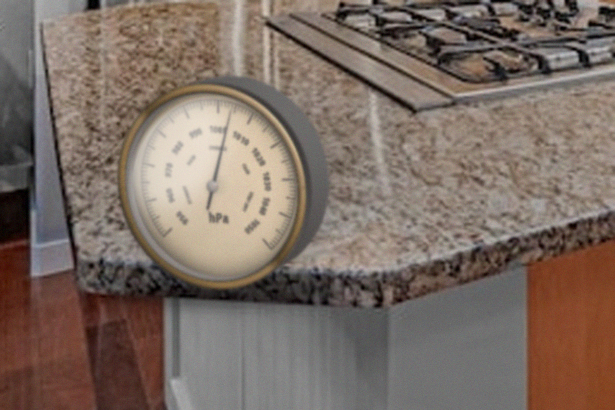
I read value=1005 unit=hPa
